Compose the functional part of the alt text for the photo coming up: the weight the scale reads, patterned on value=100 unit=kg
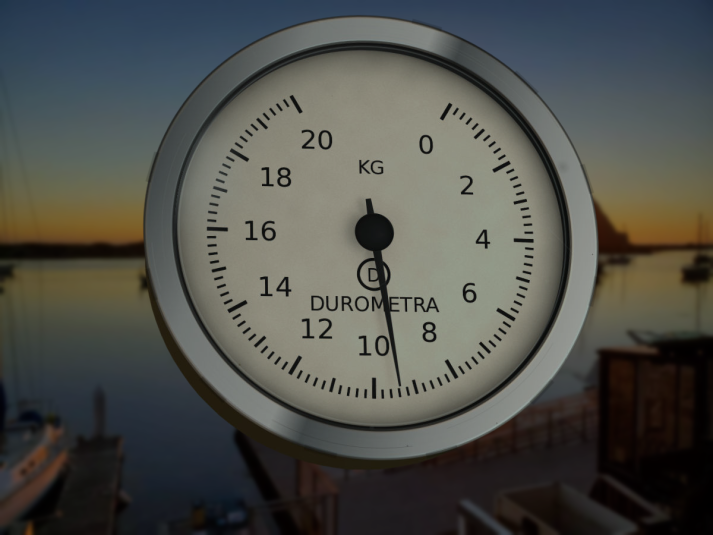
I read value=9.4 unit=kg
